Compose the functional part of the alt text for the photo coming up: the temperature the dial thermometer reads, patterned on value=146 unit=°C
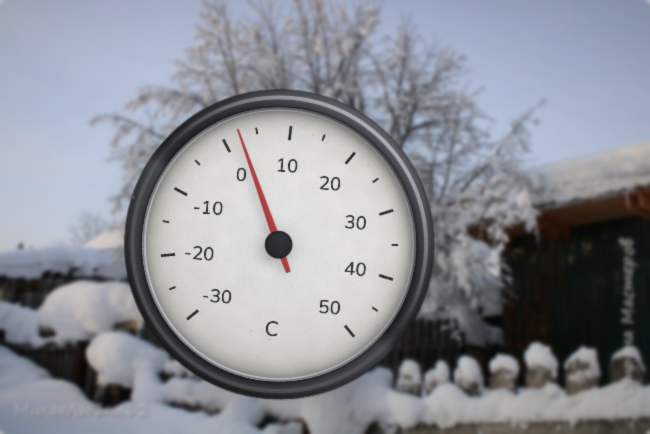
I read value=2.5 unit=°C
